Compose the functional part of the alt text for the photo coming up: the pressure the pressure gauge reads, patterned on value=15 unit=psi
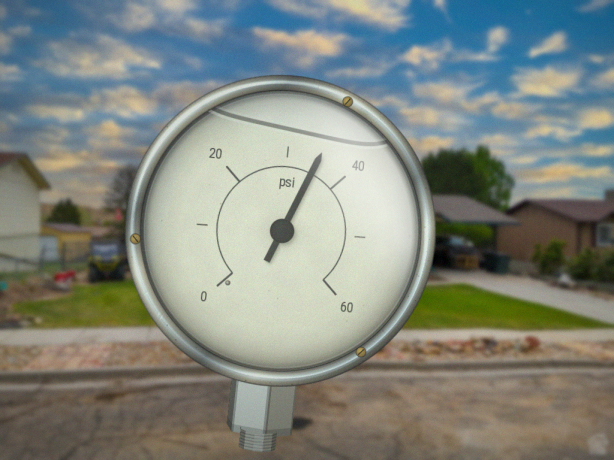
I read value=35 unit=psi
